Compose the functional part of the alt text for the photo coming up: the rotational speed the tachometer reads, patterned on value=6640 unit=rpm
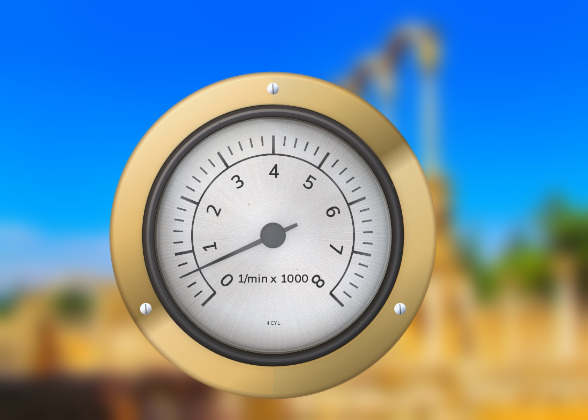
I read value=600 unit=rpm
